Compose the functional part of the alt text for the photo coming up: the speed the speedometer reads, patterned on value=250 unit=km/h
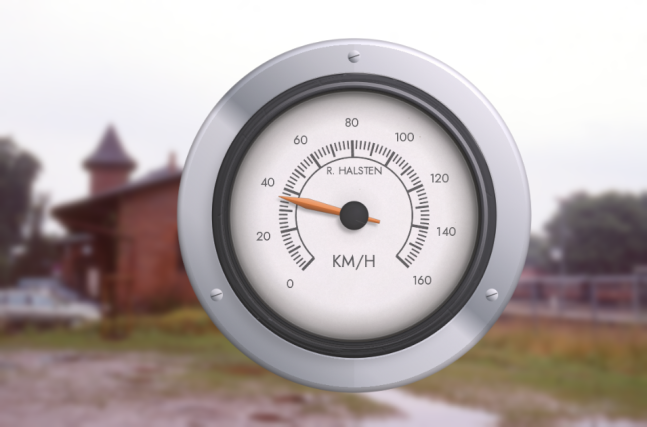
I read value=36 unit=km/h
